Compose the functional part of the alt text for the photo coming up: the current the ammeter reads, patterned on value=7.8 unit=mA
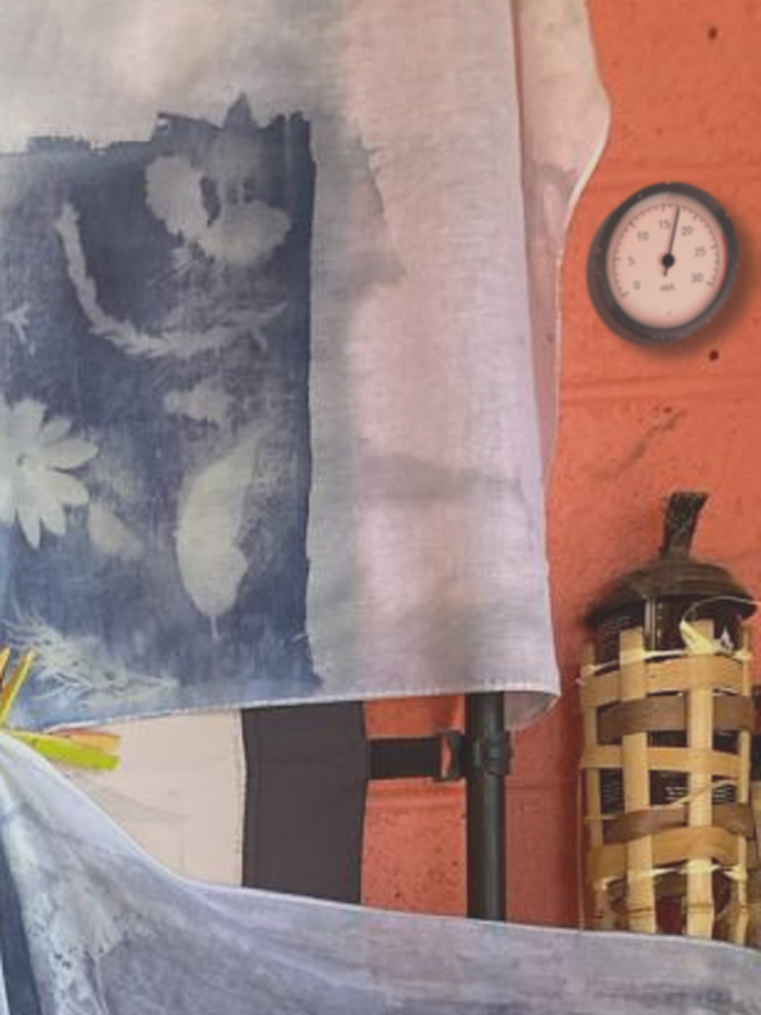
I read value=17 unit=mA
